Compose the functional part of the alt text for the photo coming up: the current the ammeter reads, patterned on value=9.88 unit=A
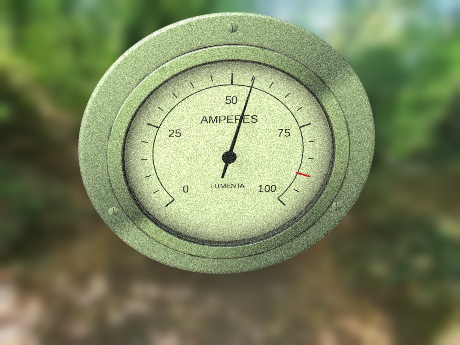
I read value=55 unit=A
